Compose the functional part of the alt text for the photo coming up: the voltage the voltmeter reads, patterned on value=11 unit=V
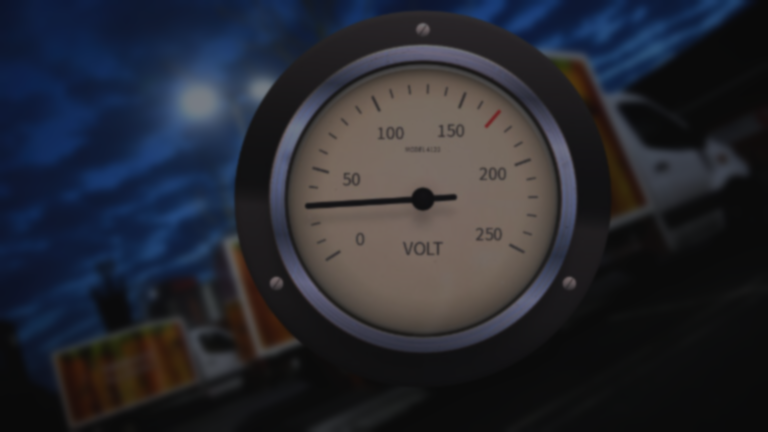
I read value=30 unit=V
